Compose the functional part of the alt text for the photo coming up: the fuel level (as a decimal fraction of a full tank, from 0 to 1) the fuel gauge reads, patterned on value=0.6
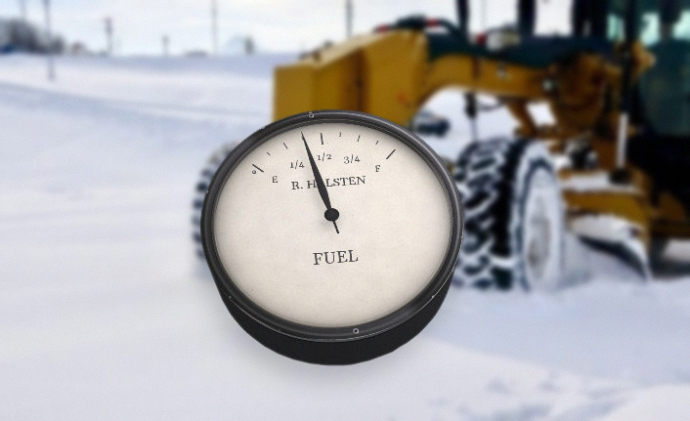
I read value=0.375
